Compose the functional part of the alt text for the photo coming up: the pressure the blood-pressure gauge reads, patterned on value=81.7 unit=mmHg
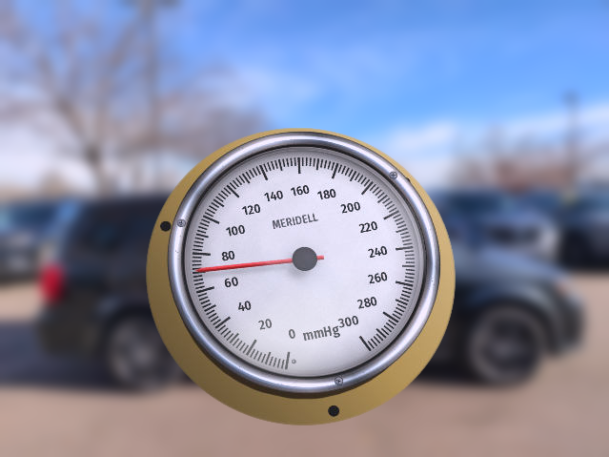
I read value=70 unit=mmHg
